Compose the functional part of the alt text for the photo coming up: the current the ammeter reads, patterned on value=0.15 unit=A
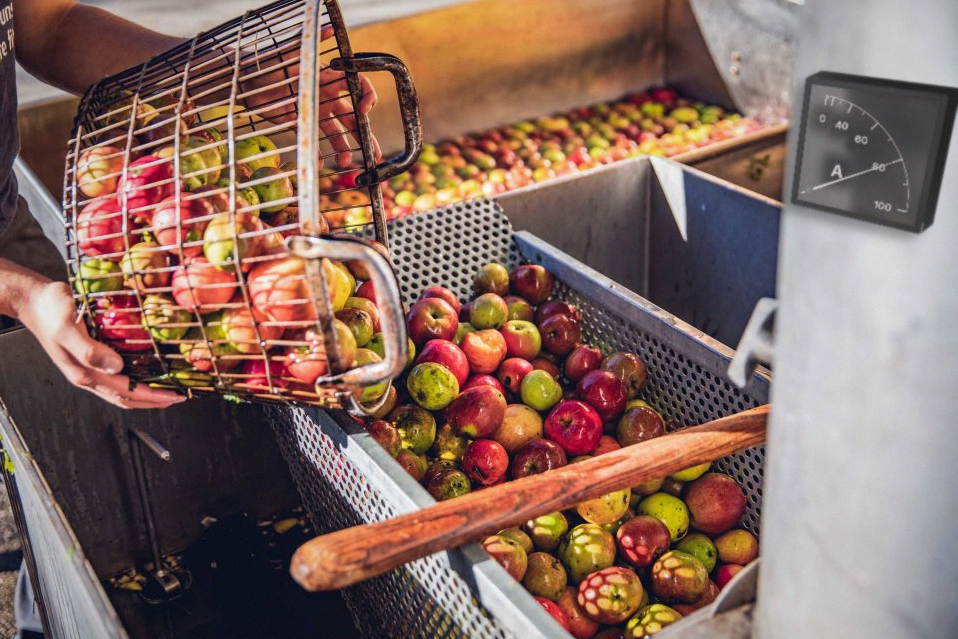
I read value=80 unit=A
